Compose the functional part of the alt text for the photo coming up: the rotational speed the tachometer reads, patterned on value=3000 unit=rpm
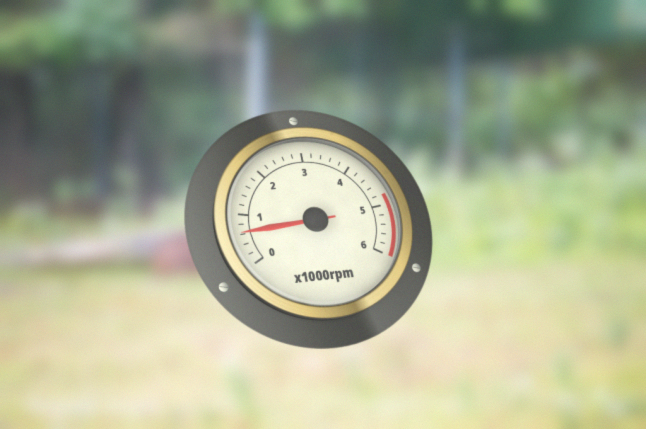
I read value=600 unit=rpm
